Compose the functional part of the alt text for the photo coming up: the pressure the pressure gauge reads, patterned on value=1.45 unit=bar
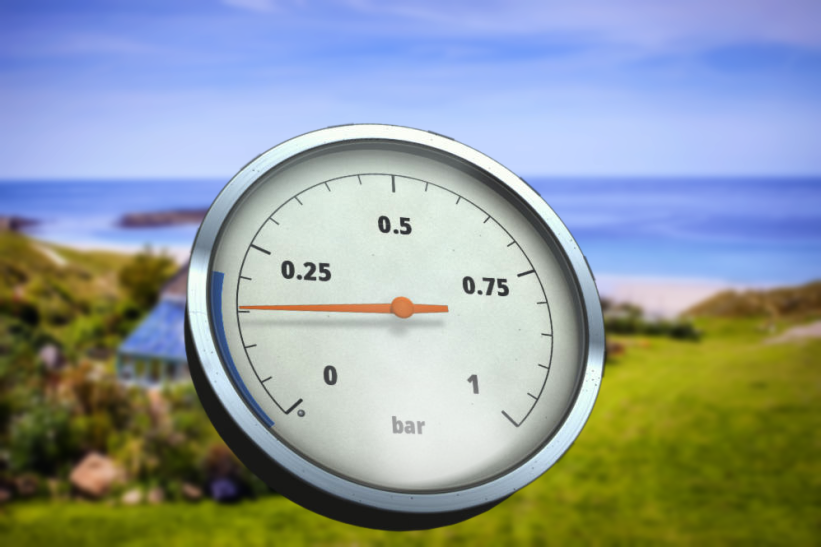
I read value=0.15 unit=bar
